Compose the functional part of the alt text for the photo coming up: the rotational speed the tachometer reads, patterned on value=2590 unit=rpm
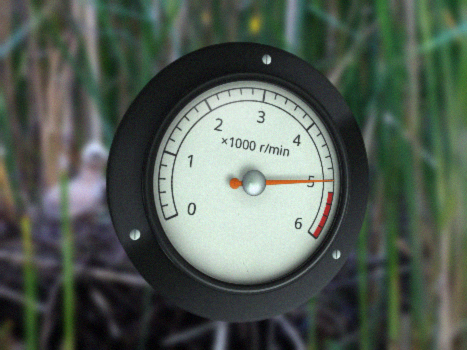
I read value=5000 unit=rpm
